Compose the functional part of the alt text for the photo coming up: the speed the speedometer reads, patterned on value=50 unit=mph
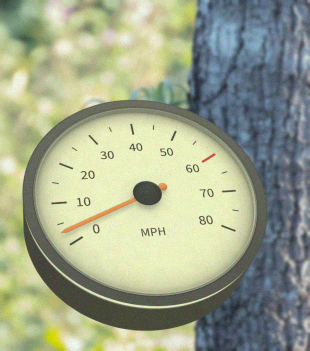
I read value=2.5 unit=mph
